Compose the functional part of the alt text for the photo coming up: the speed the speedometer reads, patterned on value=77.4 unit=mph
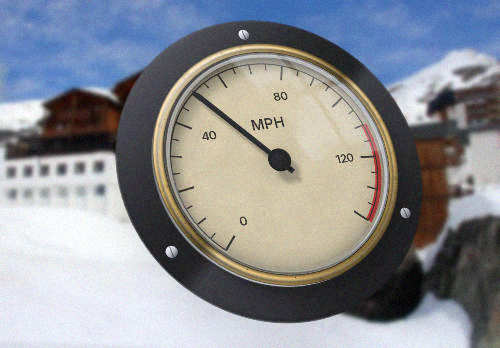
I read value=50 unit=mph
